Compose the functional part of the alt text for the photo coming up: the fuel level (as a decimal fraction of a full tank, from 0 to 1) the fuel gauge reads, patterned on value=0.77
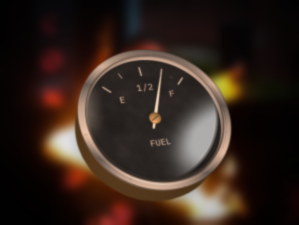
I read value=0.75
